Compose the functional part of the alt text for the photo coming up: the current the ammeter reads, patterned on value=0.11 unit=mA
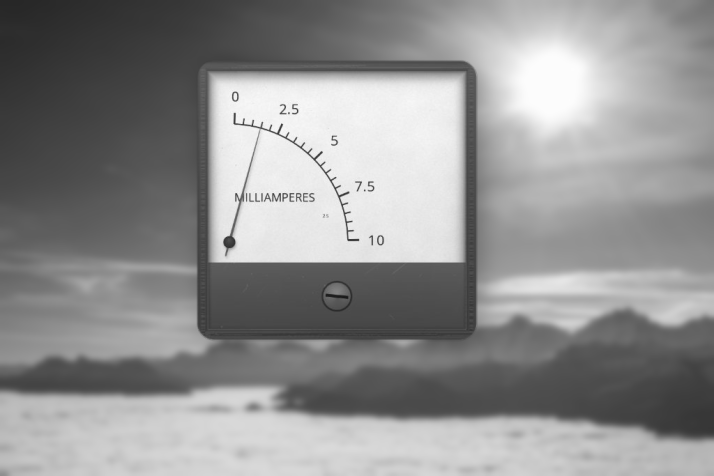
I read value=1.5 unit=mA
